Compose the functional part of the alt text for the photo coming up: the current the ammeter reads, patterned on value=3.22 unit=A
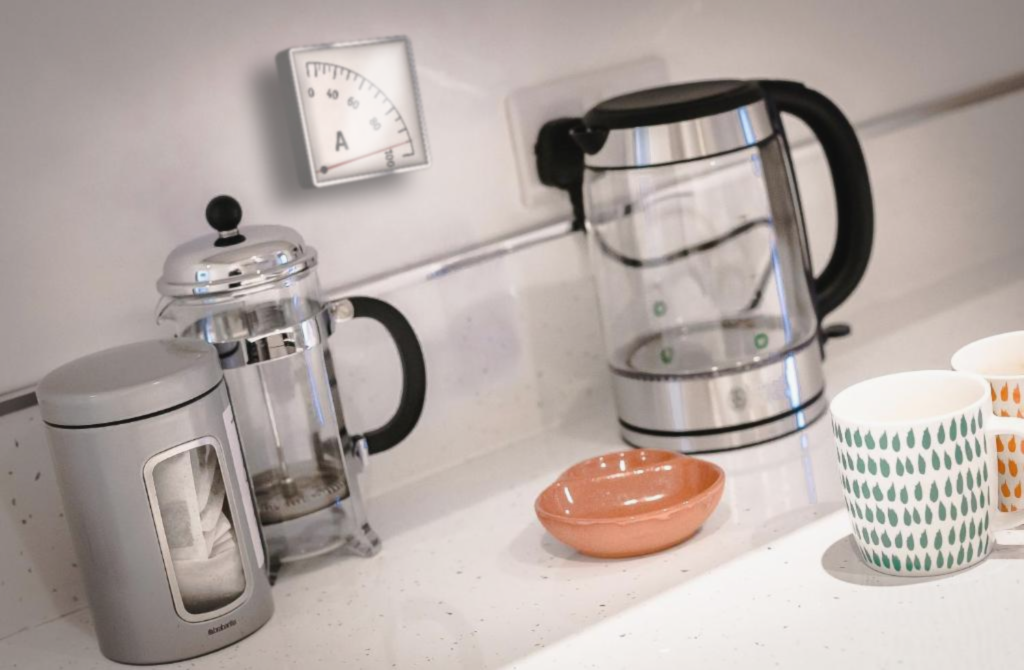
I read value=95 unit=A
